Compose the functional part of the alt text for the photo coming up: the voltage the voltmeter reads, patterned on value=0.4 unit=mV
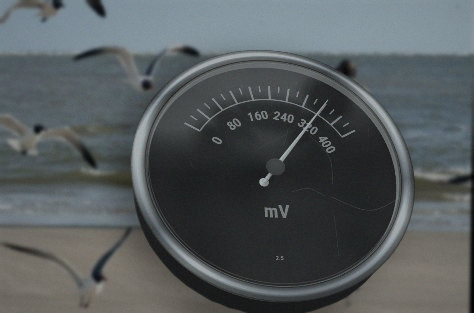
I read value=320 unit=mV
